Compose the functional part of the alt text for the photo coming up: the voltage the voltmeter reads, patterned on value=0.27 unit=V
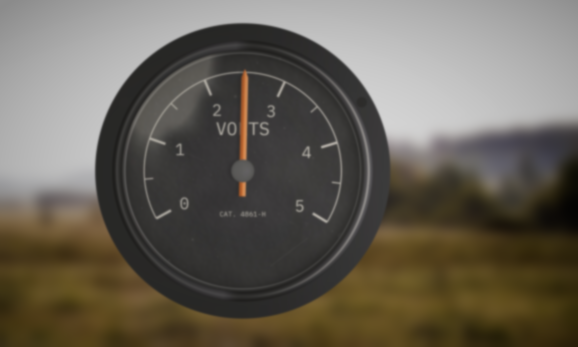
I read value=2.5 unit=V
